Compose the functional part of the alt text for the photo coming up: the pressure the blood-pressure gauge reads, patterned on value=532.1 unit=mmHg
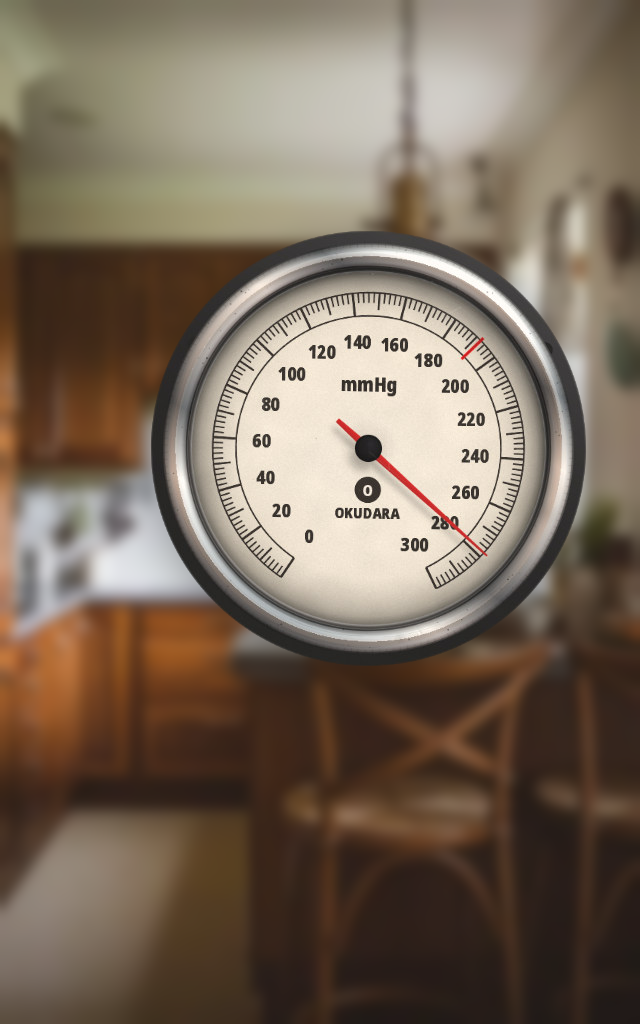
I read value=278 unit=mmHg
